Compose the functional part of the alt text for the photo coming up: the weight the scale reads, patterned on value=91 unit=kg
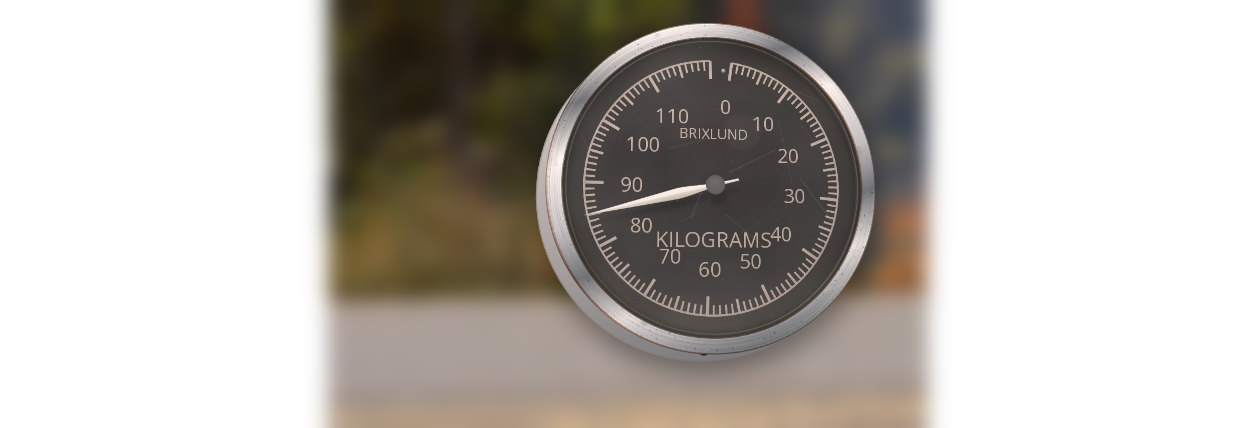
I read value=85 unit=kg
